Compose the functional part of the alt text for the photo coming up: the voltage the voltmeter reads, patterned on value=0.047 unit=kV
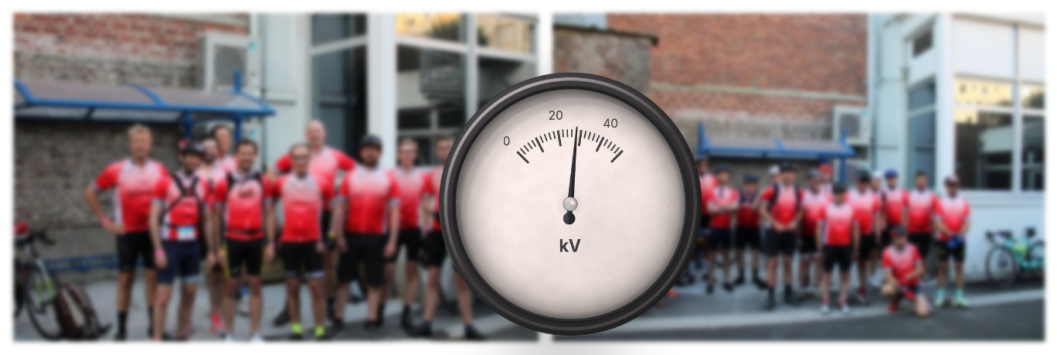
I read value=28 unit=kV
